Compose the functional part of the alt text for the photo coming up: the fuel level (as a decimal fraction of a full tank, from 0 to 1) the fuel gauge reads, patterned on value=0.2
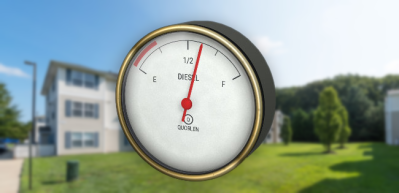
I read value=0.625
